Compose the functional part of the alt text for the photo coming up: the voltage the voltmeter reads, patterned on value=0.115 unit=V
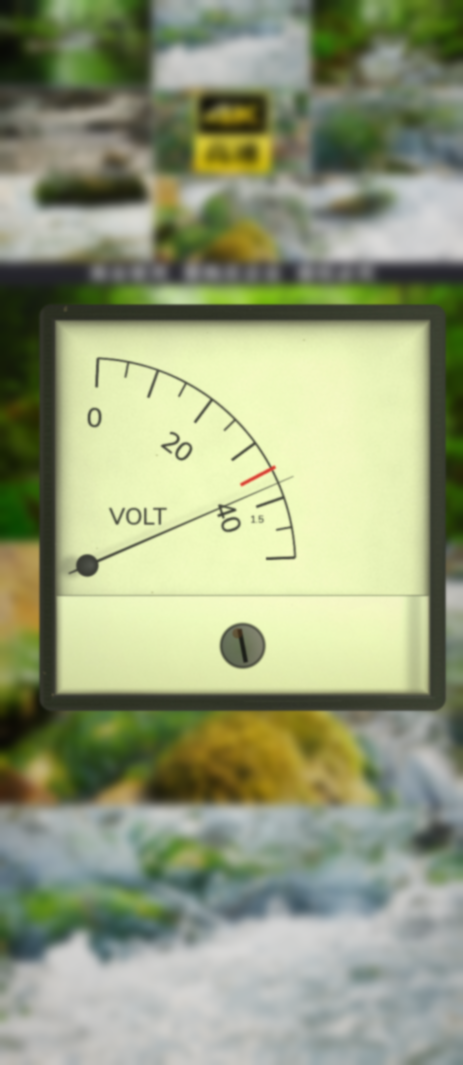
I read value=37.5 unit=V
